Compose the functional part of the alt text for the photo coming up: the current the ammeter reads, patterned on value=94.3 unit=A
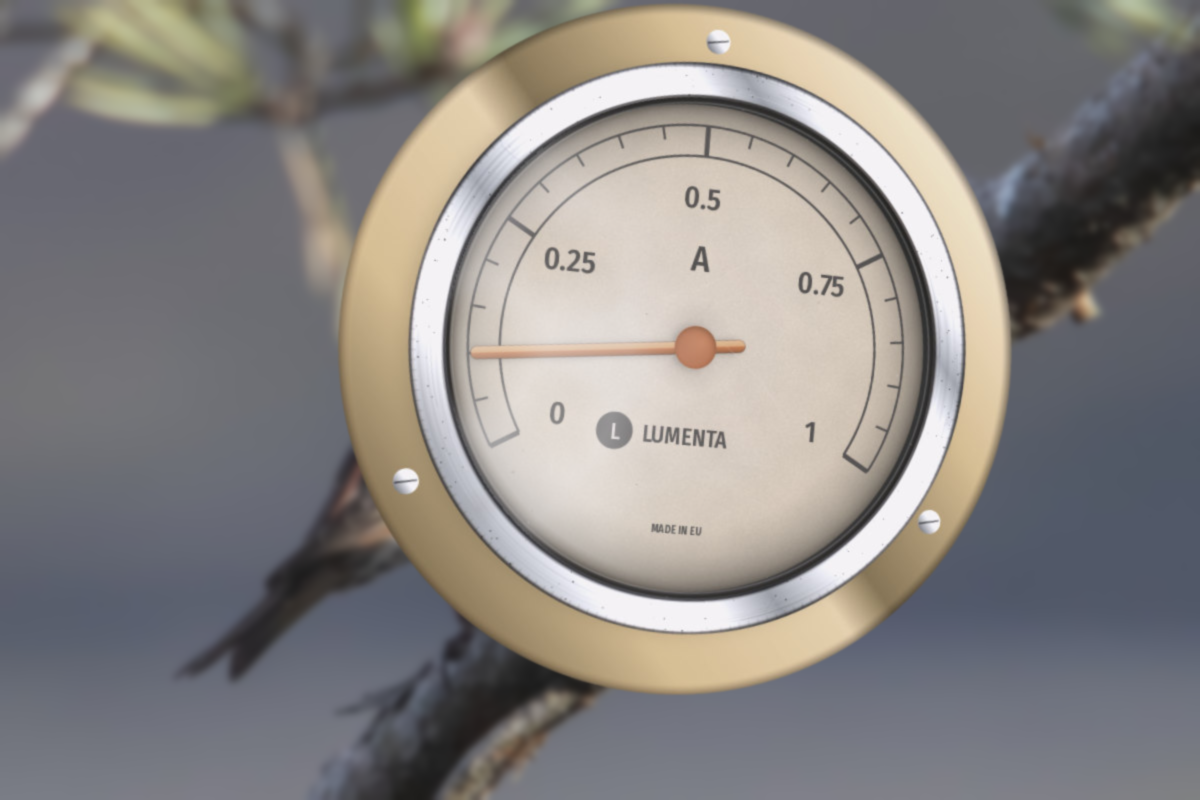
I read value=0.1 unit=A
